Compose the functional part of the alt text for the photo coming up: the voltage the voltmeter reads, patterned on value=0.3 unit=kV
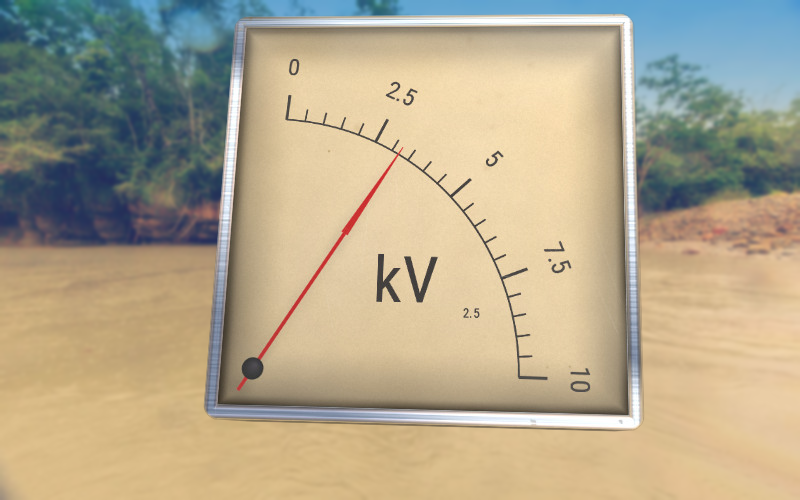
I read value=3.25 unit=kV
